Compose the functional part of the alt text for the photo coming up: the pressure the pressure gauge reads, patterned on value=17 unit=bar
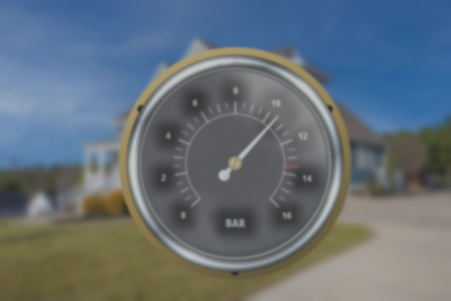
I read value=10.5 unit=bar
